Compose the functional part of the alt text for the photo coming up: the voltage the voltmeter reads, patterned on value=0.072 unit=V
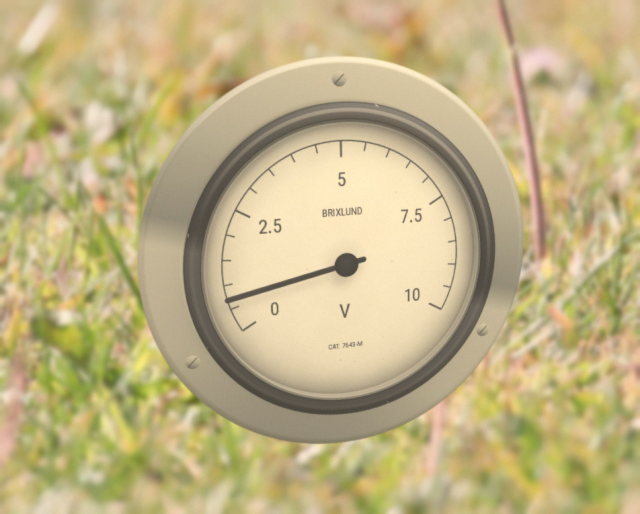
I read value=0.75 unit=V
